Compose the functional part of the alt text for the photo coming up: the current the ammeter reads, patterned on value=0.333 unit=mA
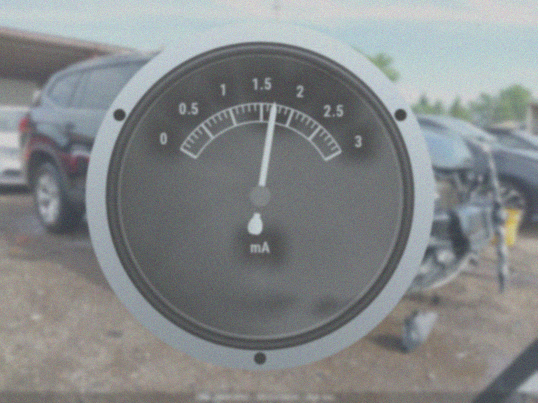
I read value=1.7 unit=mA
